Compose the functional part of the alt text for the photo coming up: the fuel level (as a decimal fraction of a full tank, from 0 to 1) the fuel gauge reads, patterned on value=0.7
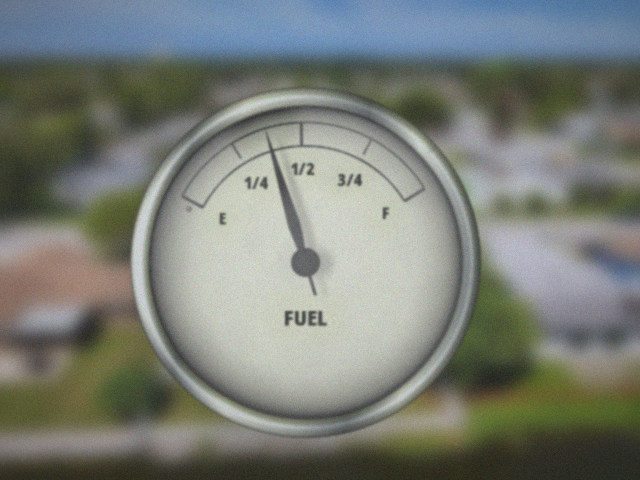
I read value=0.375
